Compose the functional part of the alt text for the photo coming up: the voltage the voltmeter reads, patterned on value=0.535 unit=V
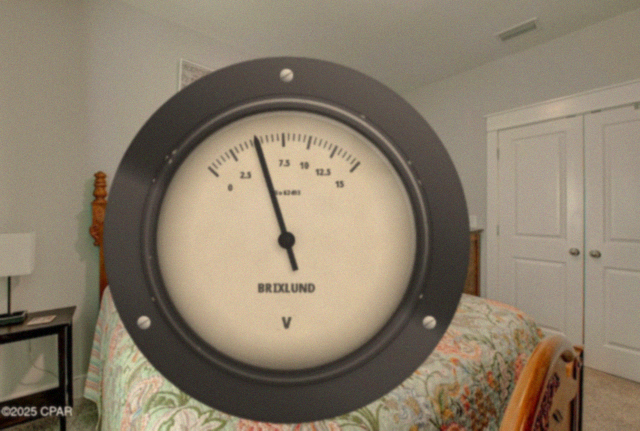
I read value=5 unit=V
